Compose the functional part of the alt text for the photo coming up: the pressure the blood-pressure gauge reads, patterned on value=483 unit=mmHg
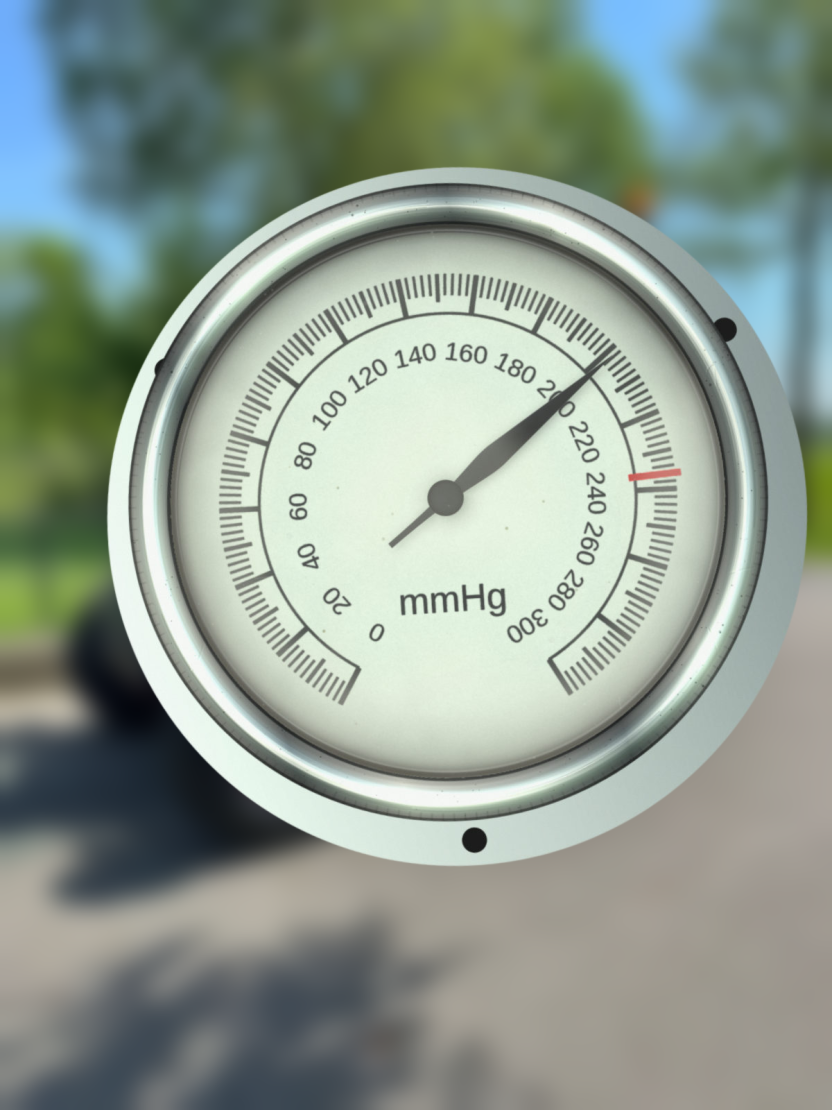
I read value=202 unit=mmHg
